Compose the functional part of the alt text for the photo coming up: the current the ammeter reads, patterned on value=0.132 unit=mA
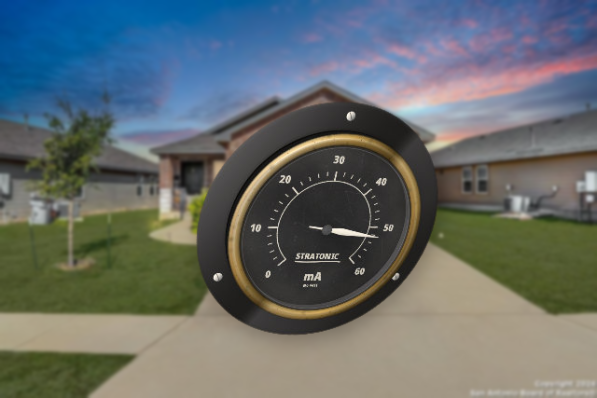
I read value=52 unit=mA
